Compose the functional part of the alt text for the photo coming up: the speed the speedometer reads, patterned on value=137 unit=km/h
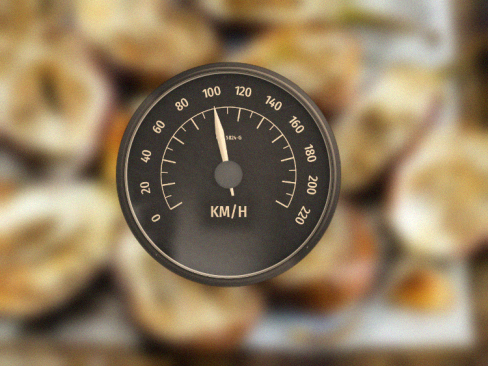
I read value=100 unit=km/h
